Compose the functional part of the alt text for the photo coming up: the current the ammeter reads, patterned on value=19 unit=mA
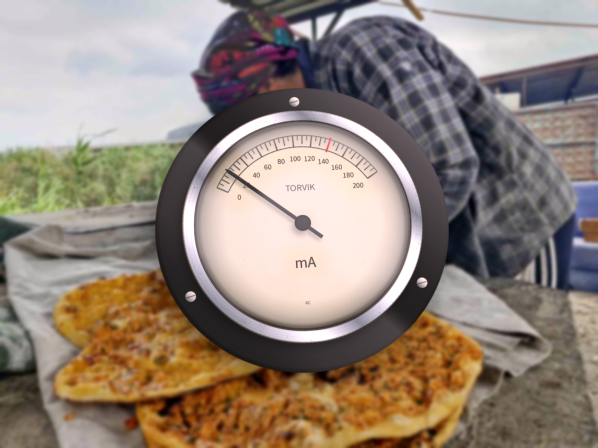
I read value=20 unit=mA
